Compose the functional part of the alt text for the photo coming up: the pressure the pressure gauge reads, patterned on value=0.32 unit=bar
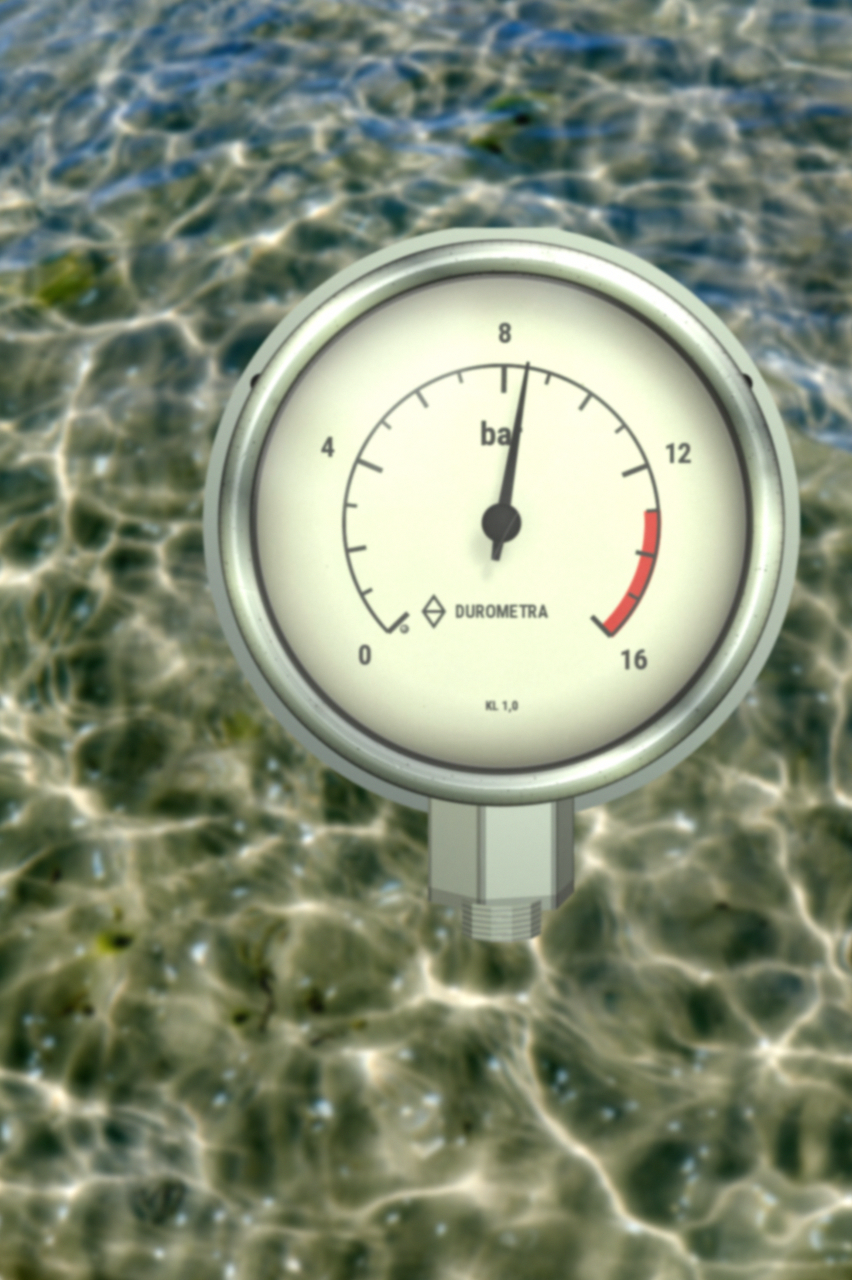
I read value=8.5 unit=bar
